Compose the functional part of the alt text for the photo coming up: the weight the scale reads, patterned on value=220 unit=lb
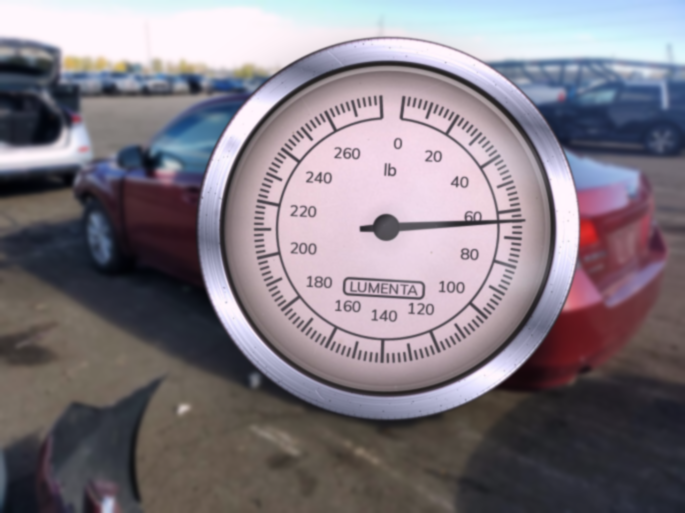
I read value=64 unit=lb
